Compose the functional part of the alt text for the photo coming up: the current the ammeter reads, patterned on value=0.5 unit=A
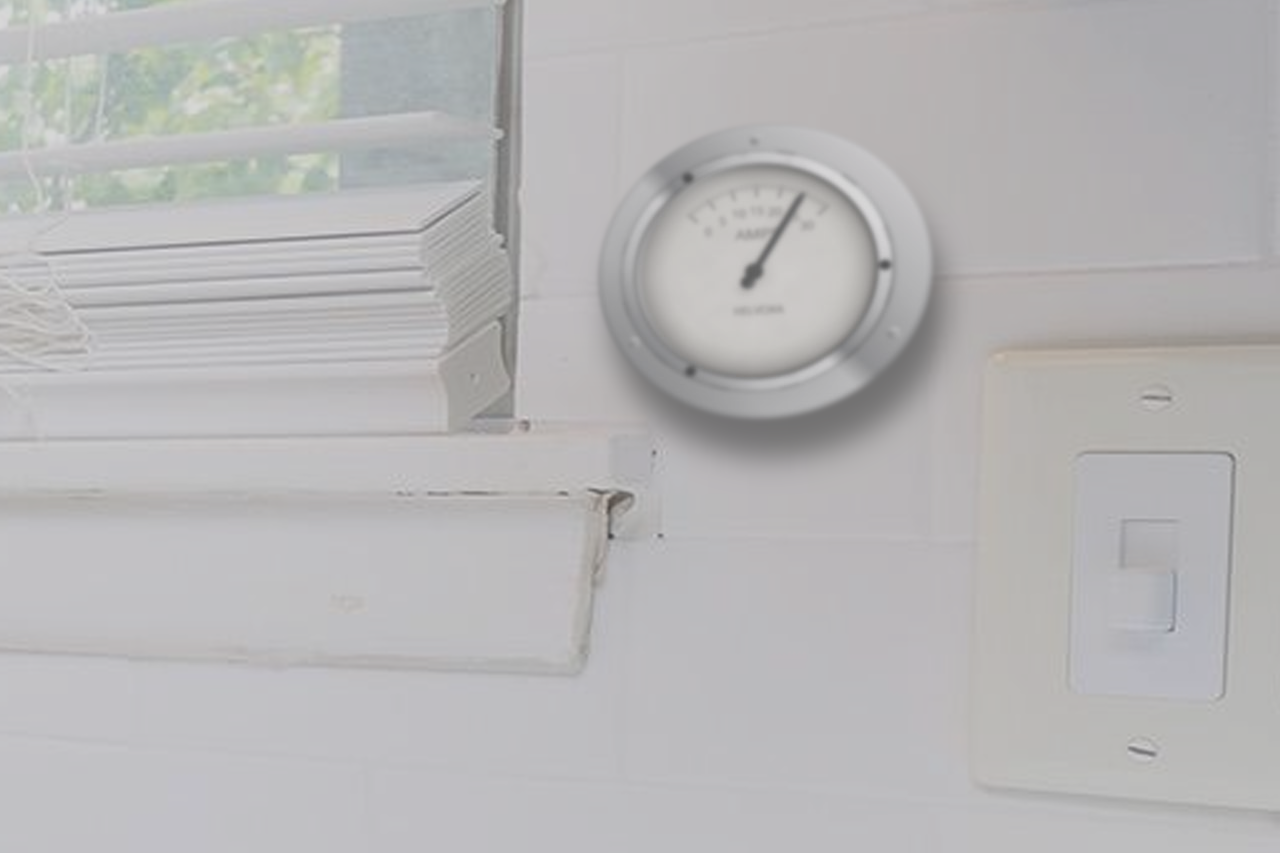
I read value=25 unit=A
